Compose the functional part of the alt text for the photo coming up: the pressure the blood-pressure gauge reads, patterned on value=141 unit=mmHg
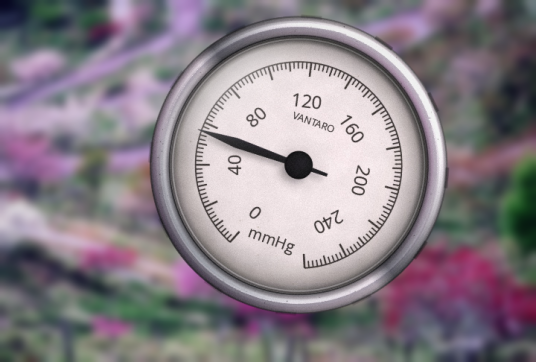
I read value=56 unit=mmHg
